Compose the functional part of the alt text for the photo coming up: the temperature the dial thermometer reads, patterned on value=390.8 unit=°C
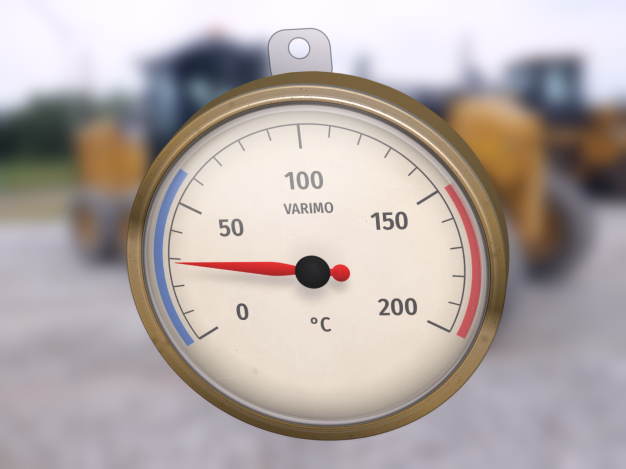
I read value=30 unit=°C
